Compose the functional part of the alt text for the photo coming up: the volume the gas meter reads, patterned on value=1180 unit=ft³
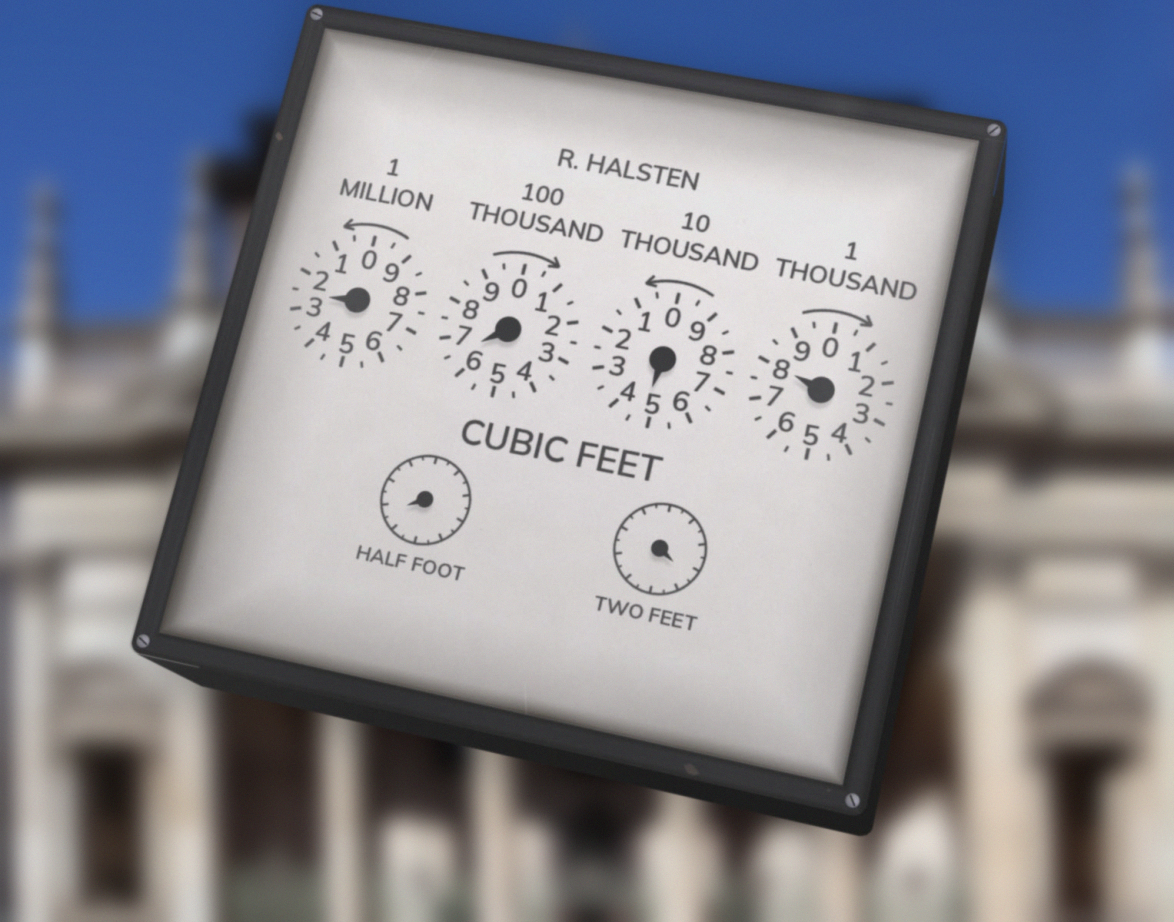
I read value=264800 unit=ft³
